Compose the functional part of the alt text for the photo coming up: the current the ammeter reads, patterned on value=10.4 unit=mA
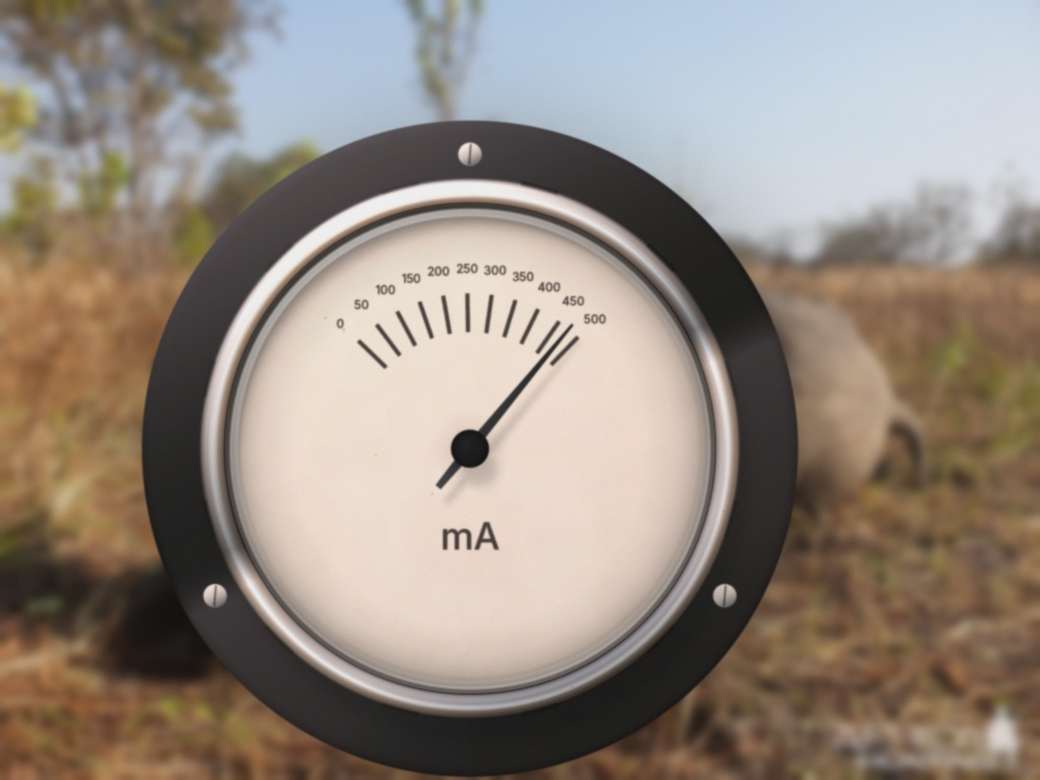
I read value=475 unit=mA
